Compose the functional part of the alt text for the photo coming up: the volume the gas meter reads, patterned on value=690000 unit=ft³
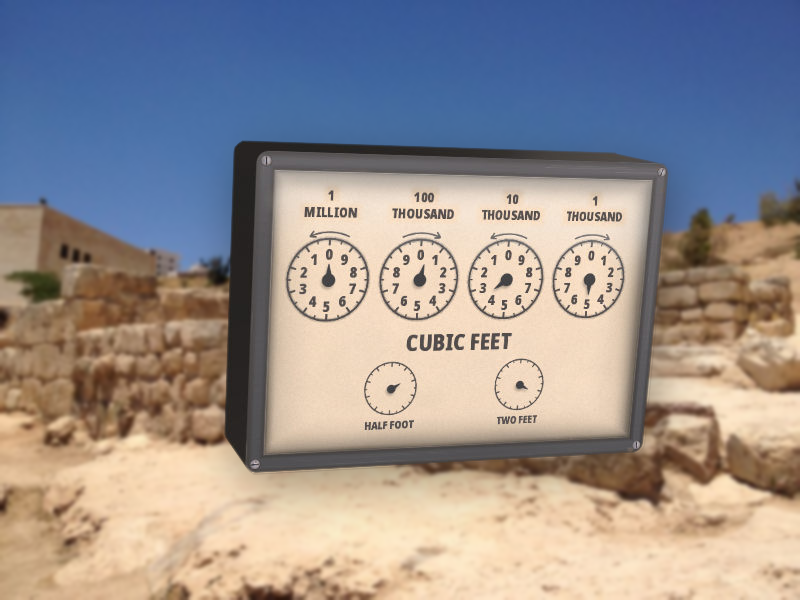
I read value=3500 unit=ft³
